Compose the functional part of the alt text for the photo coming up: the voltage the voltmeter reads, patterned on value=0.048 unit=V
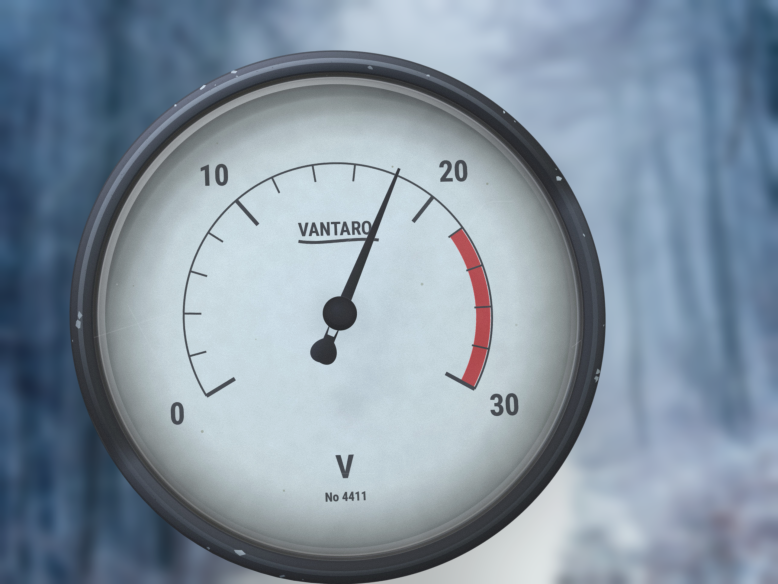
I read value=18 unit=V
